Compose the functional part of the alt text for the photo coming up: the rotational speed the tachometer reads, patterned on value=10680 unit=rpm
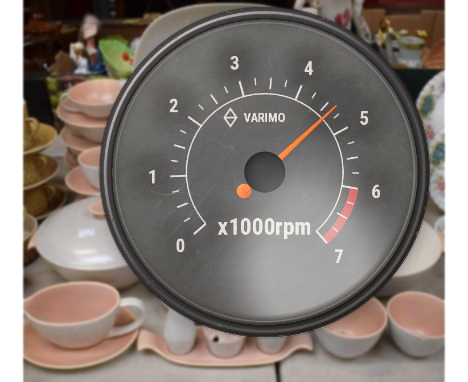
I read value=4625 unit=rpm
